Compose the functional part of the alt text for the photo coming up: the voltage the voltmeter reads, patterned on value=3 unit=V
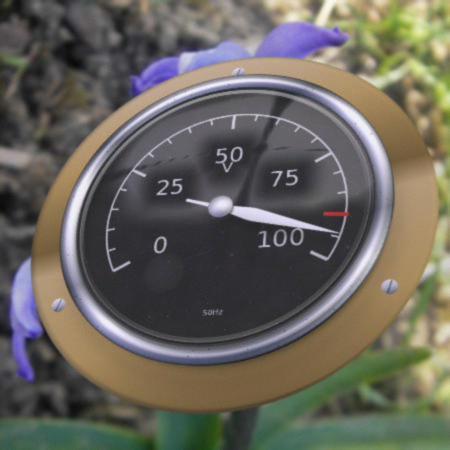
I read value=95 unit=V
